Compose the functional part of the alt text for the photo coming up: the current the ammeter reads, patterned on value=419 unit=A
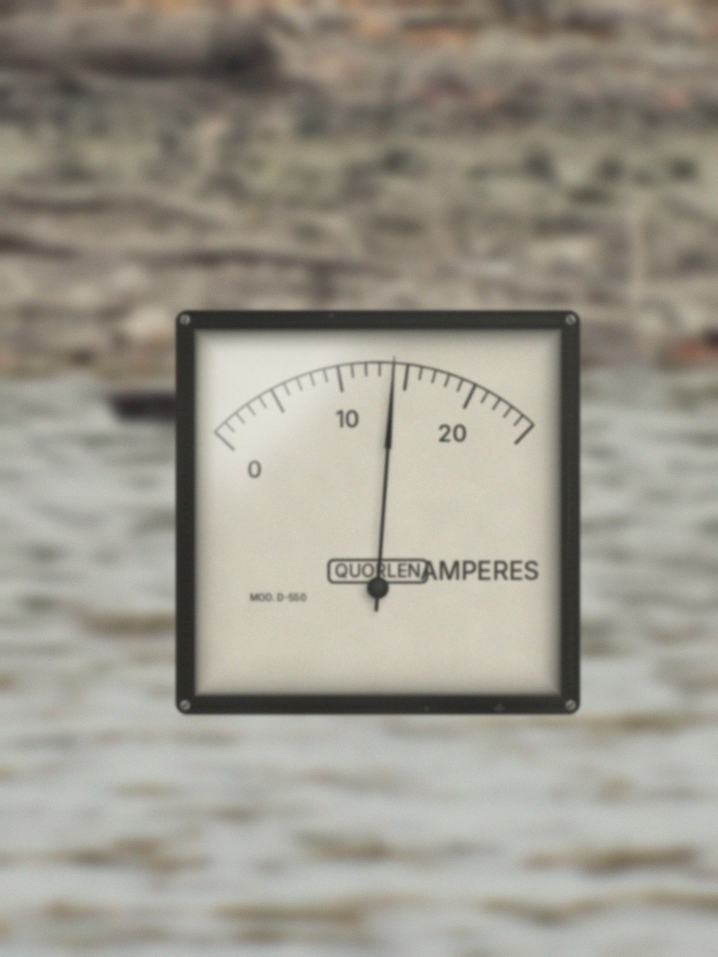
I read value=14 unit=A
